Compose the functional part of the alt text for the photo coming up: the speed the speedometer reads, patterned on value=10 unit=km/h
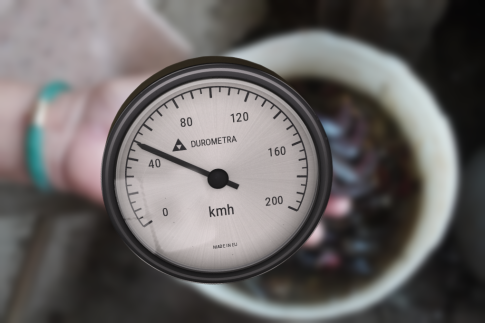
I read value=50 unit=km/h
